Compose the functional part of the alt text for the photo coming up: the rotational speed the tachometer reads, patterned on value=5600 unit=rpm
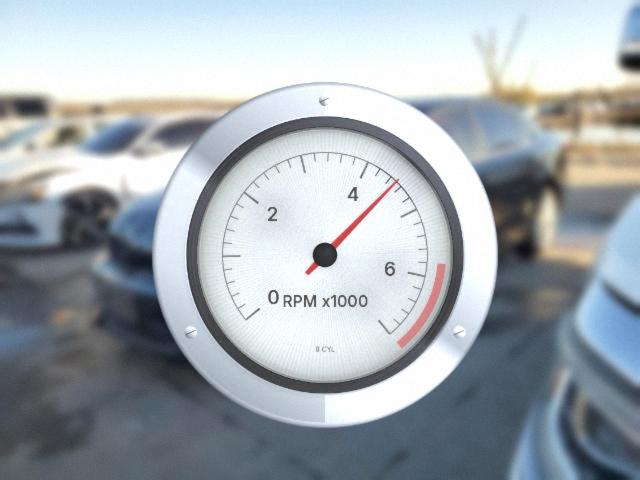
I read value=4500 unit=rpm
